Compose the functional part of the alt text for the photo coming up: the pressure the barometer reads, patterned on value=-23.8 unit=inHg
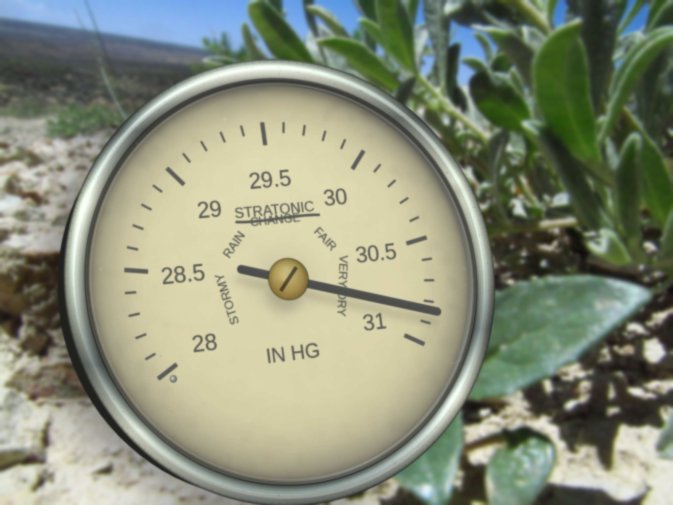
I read value=30.85 unit=inHg
